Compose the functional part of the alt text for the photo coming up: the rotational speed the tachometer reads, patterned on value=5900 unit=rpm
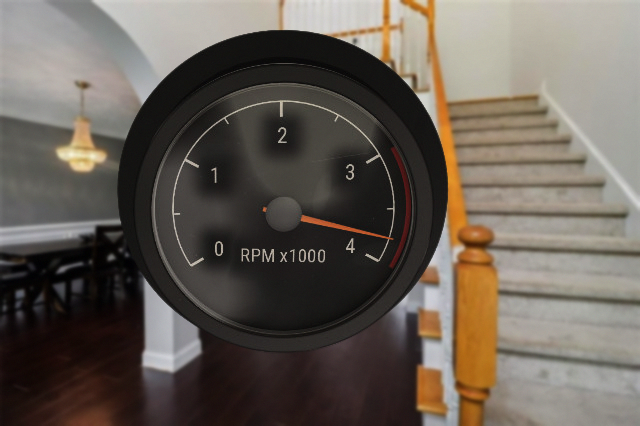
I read value=3750 unit=rpm
